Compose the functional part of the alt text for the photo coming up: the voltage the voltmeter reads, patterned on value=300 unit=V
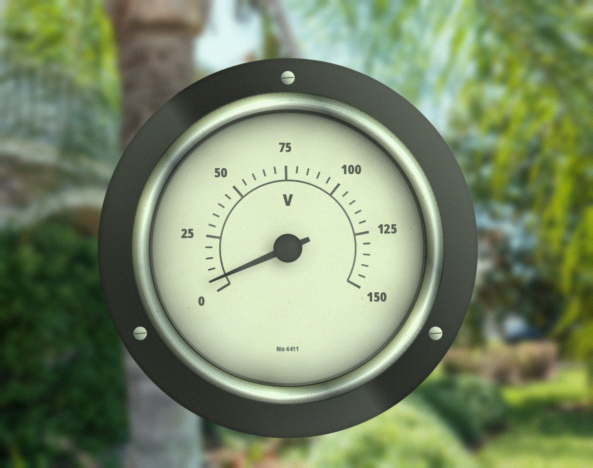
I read value=5 unit=V
